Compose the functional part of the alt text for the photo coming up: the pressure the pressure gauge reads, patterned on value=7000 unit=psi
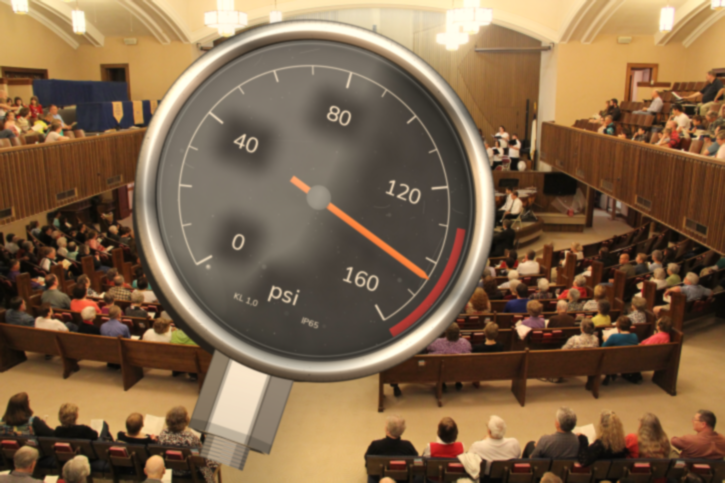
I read value=145 unit=psi
